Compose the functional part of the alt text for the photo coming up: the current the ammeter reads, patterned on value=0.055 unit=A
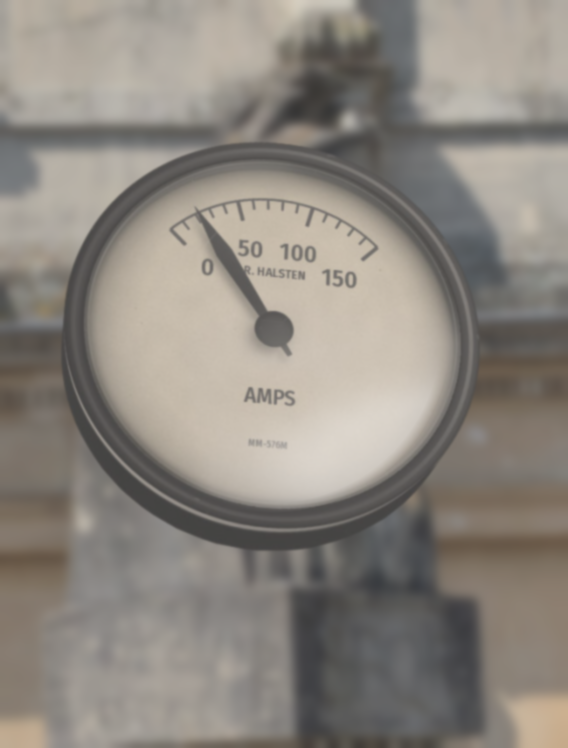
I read value=20 unit=A
